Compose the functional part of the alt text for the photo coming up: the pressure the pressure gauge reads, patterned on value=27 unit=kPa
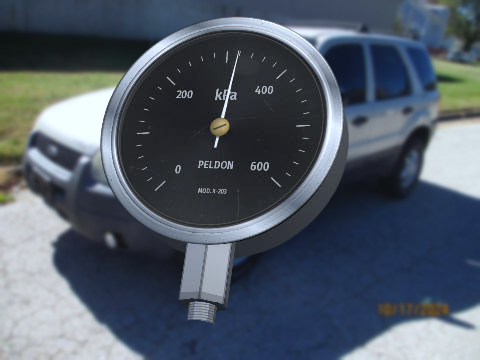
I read value=320 unit=kPa
